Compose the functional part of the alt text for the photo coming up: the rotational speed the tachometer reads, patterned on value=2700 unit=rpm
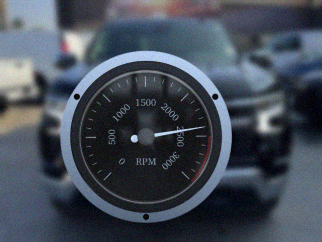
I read value=2400 unit=rpm
